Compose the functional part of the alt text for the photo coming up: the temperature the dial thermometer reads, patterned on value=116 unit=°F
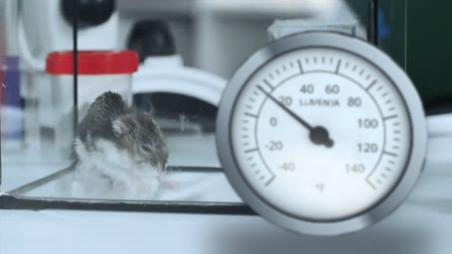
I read value=16 unit=°F
